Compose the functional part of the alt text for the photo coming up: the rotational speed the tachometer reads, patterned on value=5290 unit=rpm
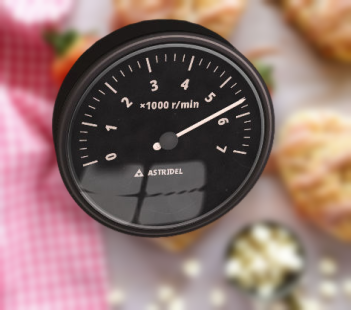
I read value=5600 unit=rpm
